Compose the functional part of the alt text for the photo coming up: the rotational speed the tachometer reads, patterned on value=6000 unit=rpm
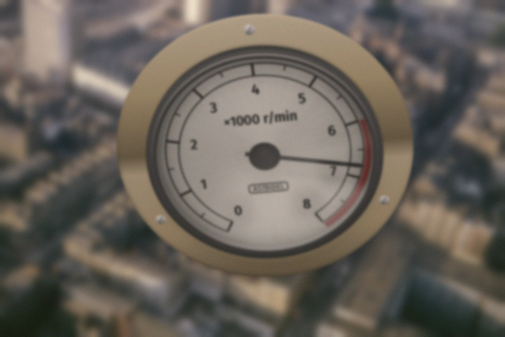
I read value=6750 unit=rpm
